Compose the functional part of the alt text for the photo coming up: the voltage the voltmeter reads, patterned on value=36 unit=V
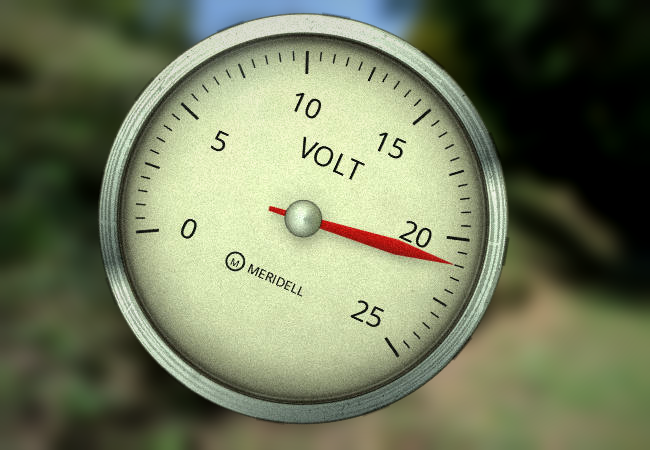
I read value=21 unit=V
